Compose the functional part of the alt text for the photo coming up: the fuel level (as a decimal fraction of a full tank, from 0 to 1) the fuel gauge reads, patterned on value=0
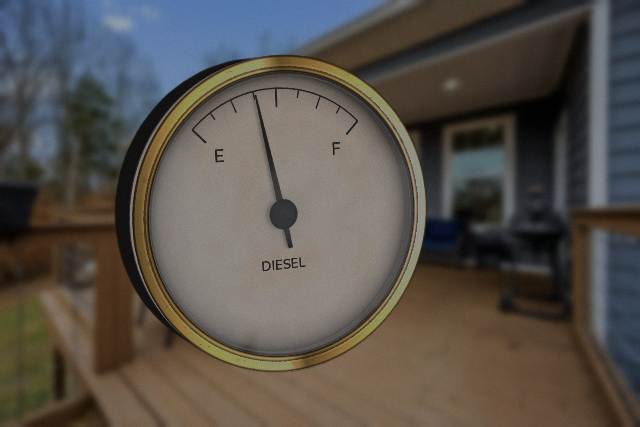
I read value=0.375
